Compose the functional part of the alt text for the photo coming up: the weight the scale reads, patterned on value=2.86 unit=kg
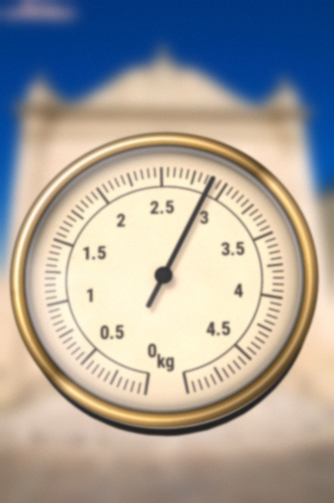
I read value=2.9 unit=kg
